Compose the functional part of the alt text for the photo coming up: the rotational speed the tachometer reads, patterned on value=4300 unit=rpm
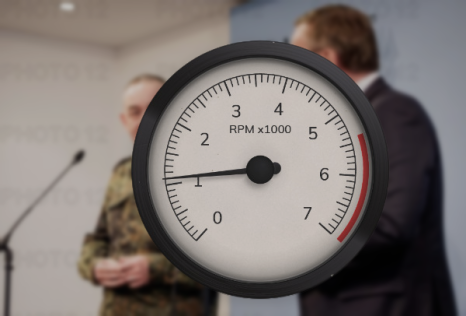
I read value=1100 unit=rpm
